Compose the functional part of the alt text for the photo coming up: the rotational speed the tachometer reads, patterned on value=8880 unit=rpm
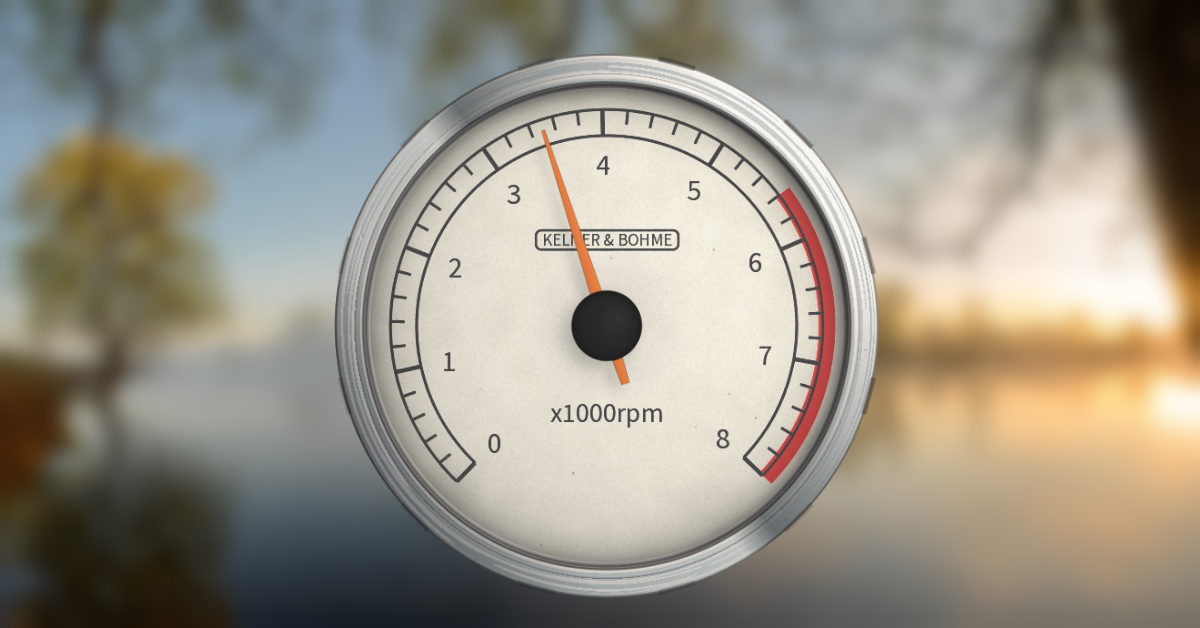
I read value=3500 unit=rpm
